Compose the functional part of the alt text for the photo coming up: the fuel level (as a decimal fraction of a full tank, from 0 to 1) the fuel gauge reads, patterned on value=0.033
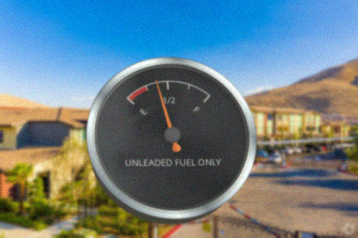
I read value=0.375
